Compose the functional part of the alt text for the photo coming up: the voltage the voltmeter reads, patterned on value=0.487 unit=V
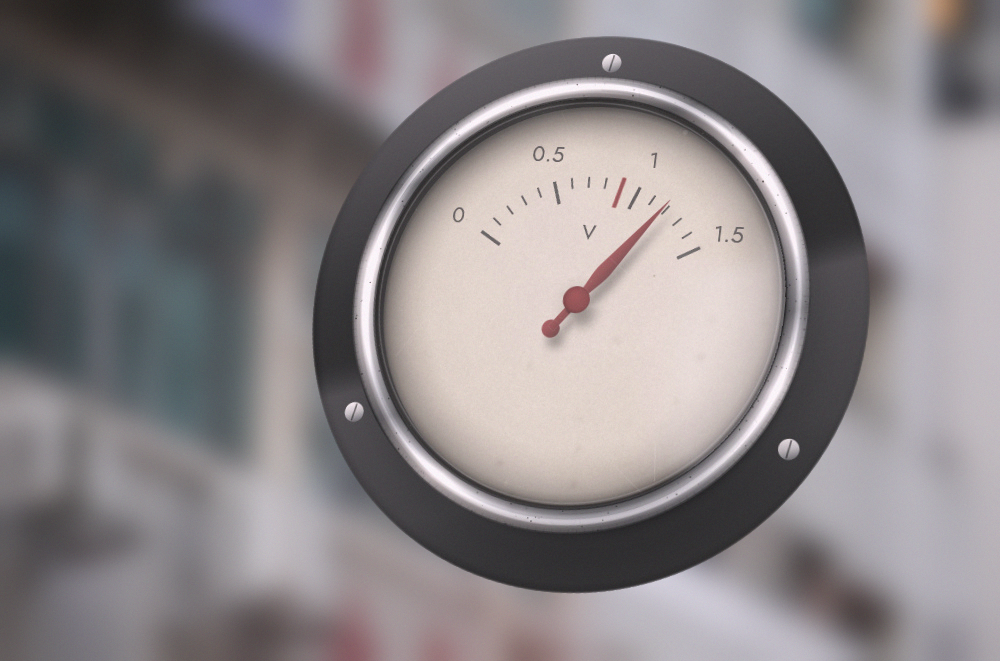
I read value=1.2 unit=V
